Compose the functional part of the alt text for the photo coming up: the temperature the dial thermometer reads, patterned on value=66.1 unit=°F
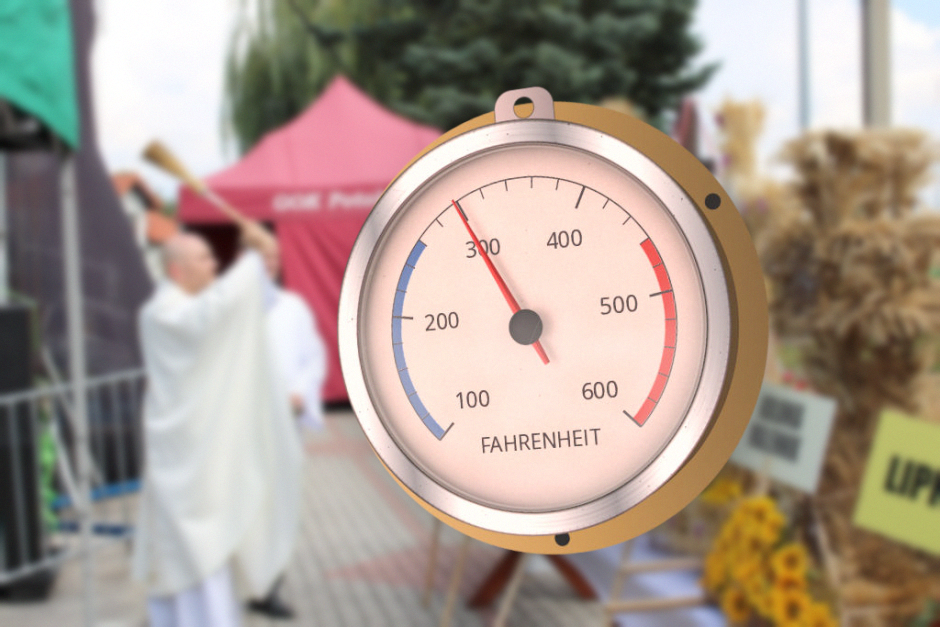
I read value=300 unit=°F
